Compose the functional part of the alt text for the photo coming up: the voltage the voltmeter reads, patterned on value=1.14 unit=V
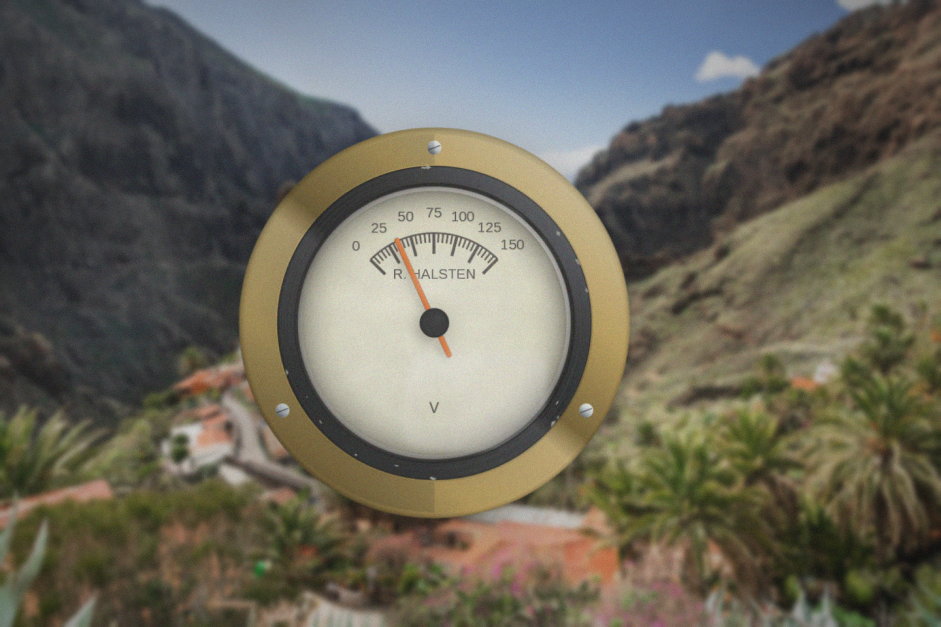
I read value=35 unit=V
